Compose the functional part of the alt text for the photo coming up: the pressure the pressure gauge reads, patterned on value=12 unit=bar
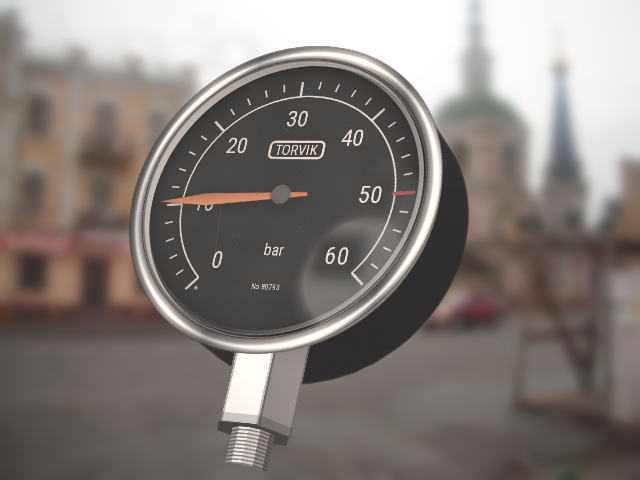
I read value=10 unit=bar
